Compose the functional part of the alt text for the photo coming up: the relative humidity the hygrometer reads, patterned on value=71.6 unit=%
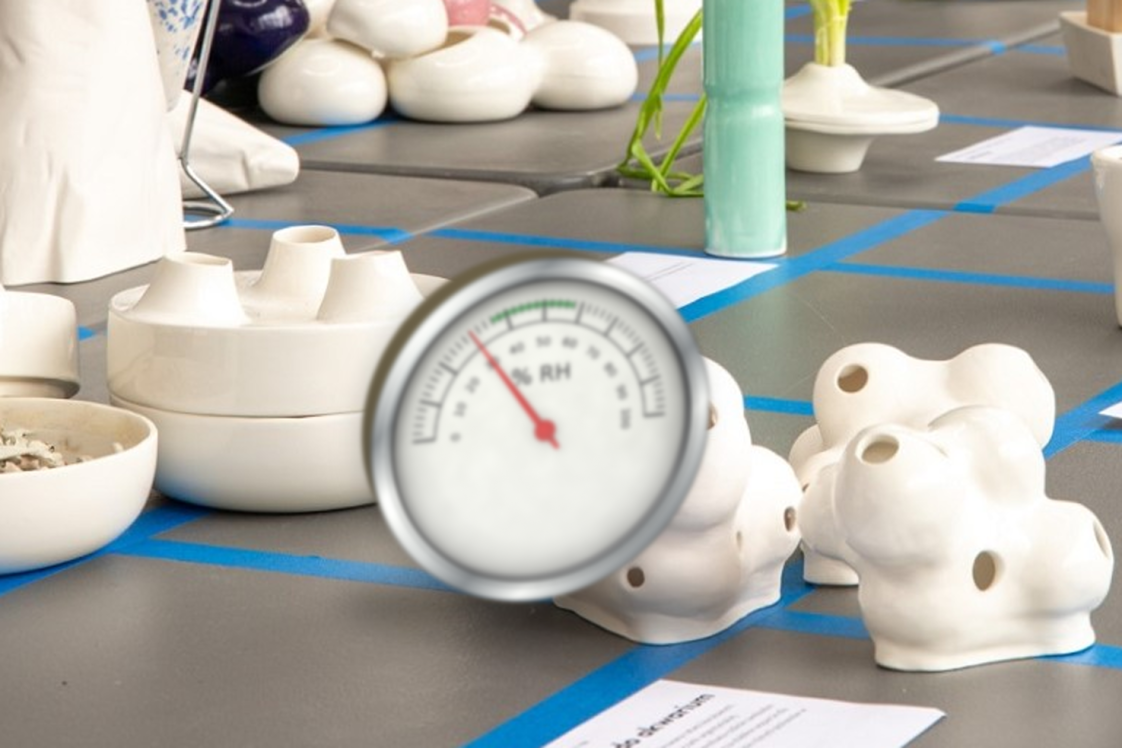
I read value=30 unit=%
